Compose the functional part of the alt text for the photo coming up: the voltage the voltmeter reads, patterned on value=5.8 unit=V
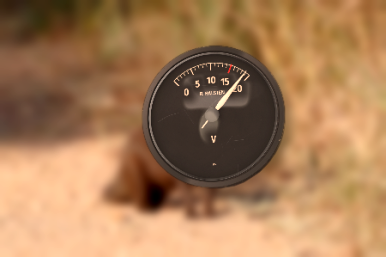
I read value=19 unit=V
